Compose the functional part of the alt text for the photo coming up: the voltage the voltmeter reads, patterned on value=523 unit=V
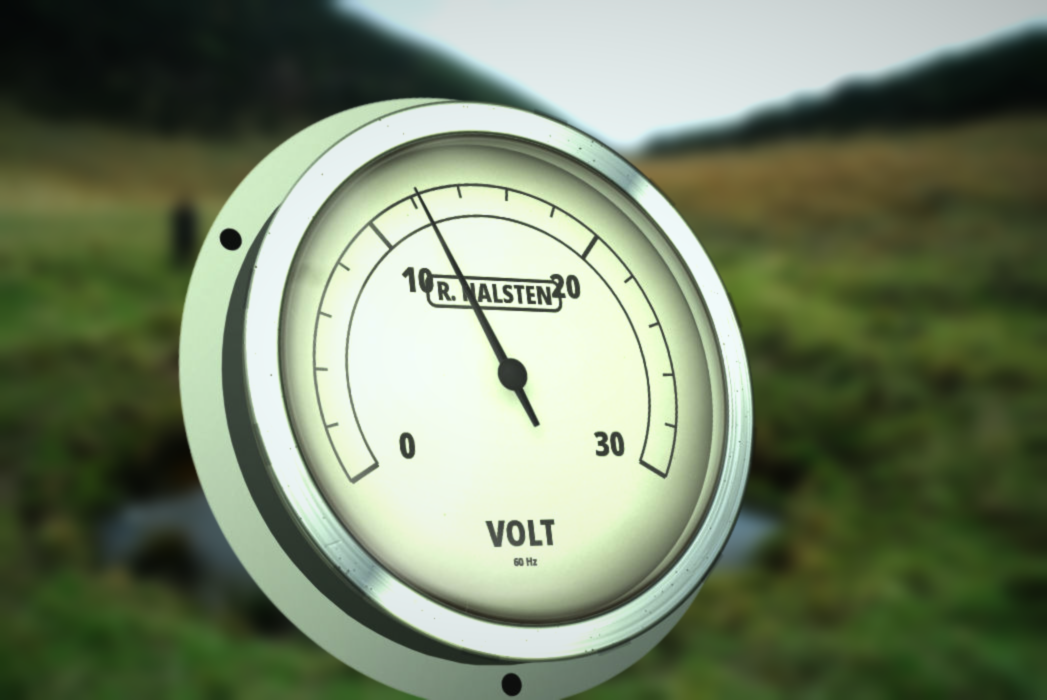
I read value=12 unit=V
